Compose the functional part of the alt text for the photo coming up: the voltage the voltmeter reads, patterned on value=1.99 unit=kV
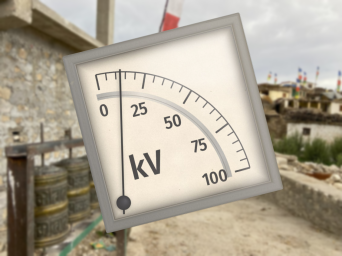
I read value=12.5 unit=kV
